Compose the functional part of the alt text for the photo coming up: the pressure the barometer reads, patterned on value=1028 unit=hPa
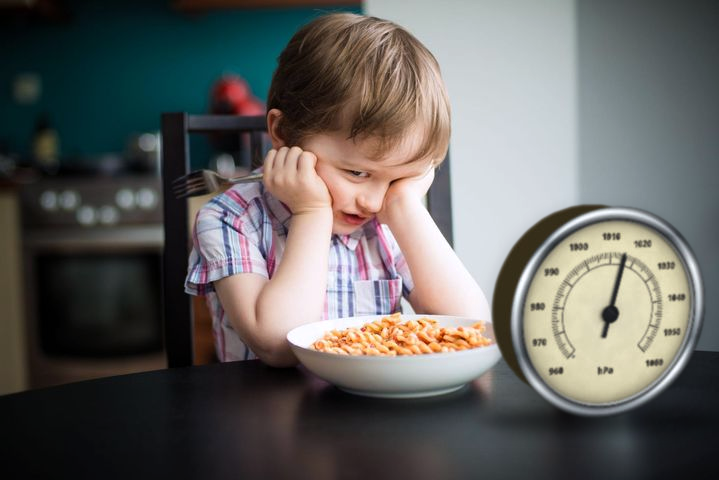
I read value=1015 unit=hPa
